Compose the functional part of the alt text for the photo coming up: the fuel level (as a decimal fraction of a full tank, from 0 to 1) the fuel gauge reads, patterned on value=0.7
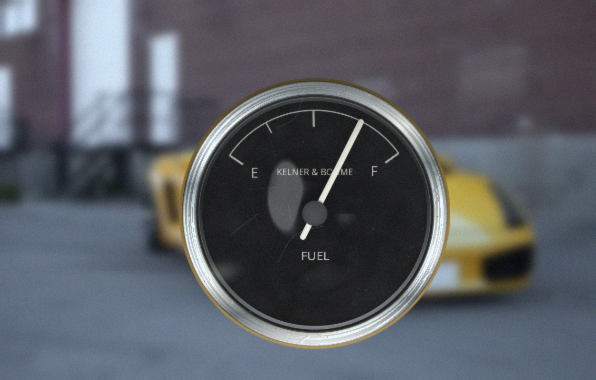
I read value=0.75
